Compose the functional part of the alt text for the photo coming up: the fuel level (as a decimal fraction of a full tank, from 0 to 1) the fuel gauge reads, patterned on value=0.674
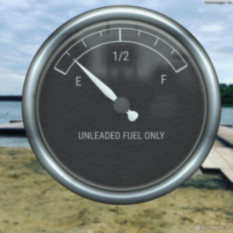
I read value=0.125
